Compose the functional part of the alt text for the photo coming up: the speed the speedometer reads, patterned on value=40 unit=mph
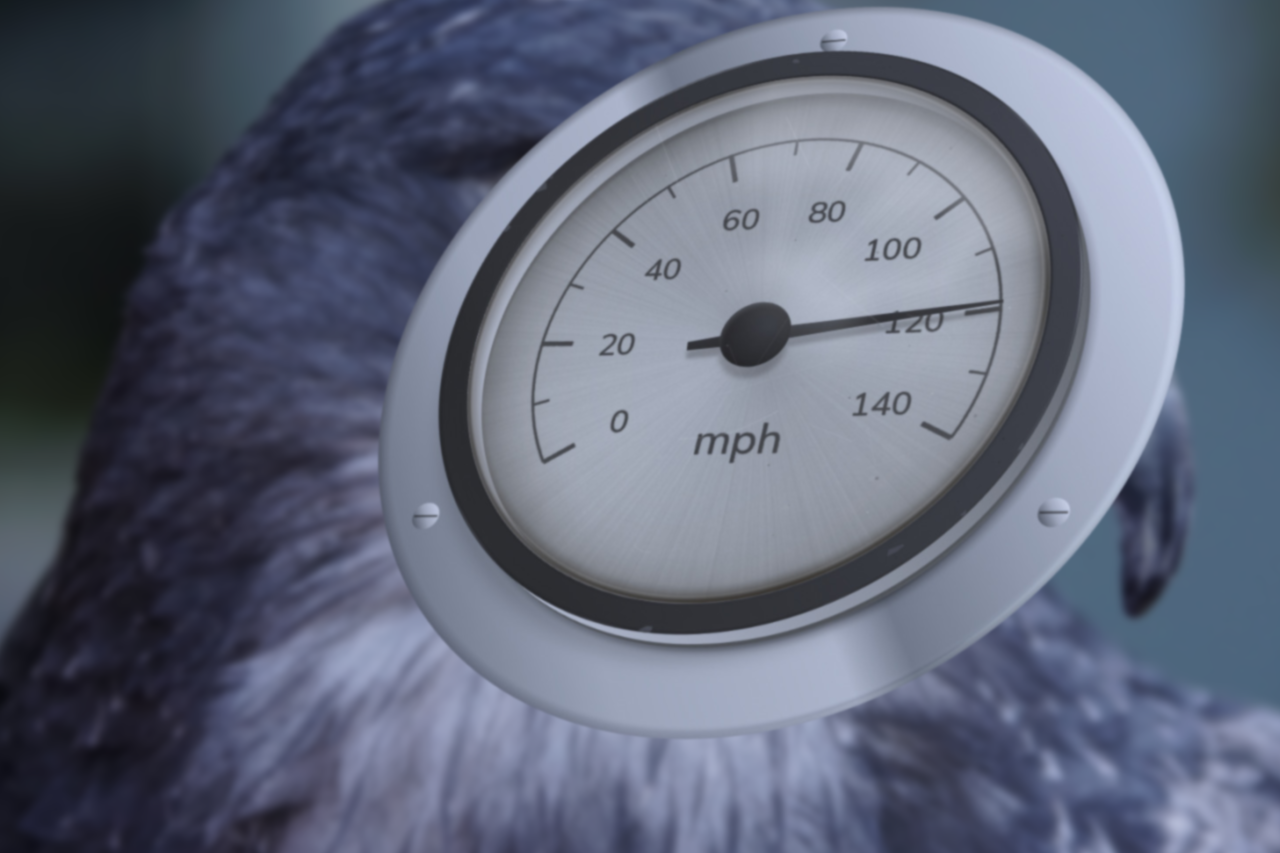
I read value=120 unit=mph
